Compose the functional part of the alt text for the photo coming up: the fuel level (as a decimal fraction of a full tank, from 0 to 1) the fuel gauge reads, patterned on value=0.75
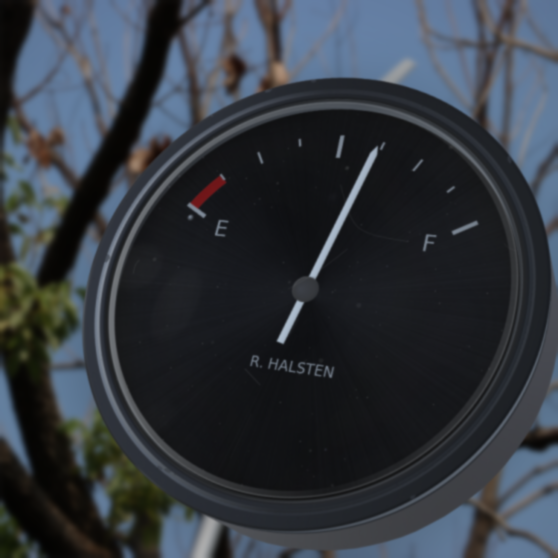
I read value=0.625
